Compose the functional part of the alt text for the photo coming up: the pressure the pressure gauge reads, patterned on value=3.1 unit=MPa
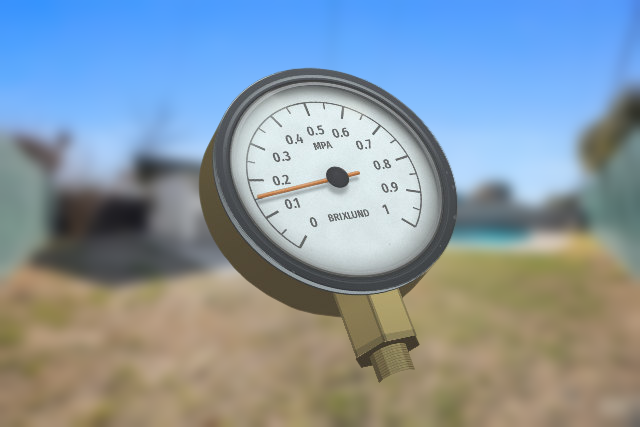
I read value=0.15 unit=MPa
